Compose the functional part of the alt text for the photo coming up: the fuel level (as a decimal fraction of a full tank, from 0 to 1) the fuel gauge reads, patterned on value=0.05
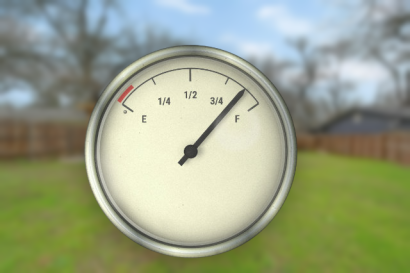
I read value=0.875
